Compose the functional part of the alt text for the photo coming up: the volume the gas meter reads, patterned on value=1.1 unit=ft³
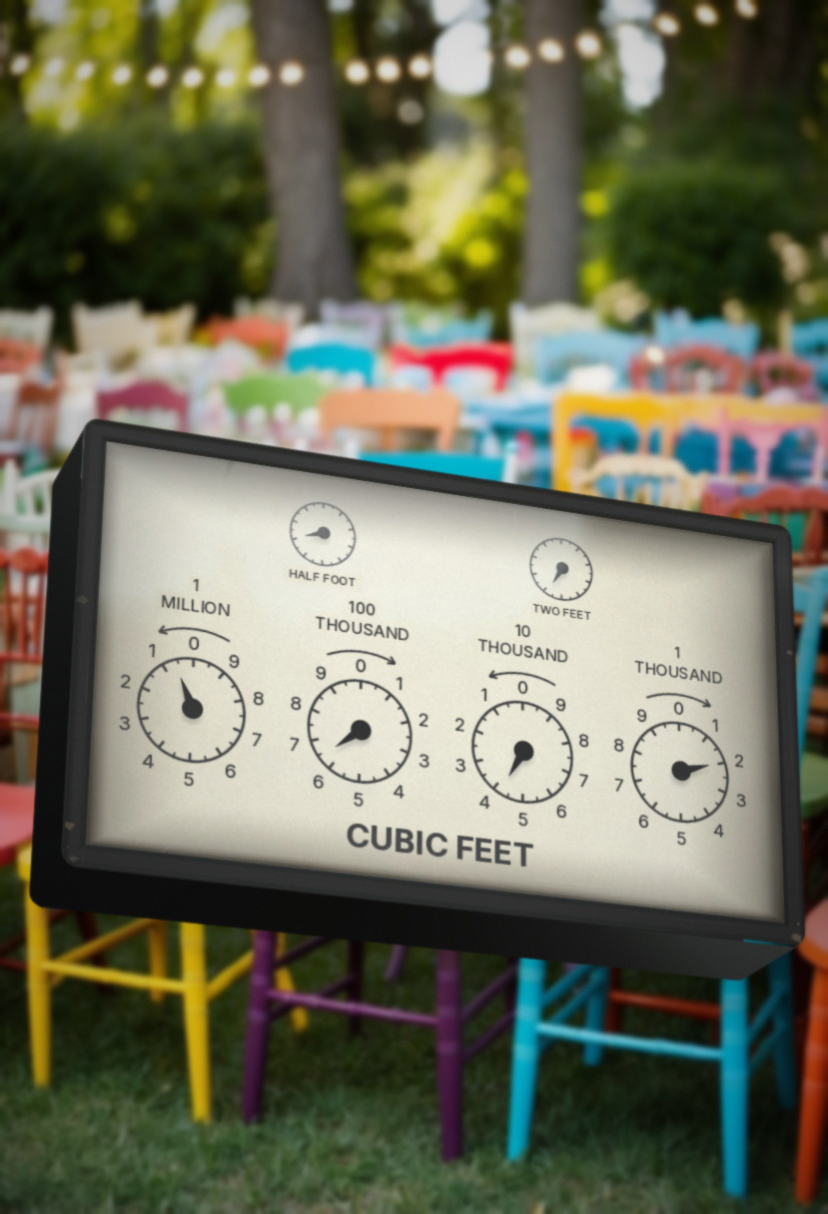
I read value=64200 unit=ft³
